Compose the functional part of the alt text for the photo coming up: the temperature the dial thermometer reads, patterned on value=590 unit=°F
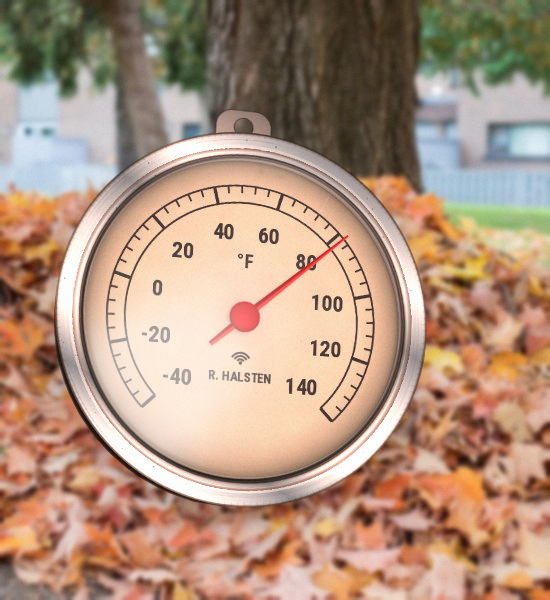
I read value=82 unit=°F
